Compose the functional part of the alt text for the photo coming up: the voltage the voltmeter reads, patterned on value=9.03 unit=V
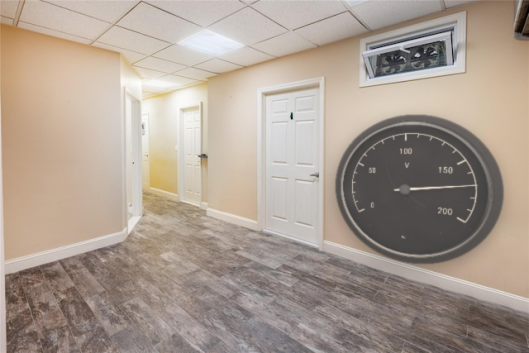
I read value=170 unit=V
